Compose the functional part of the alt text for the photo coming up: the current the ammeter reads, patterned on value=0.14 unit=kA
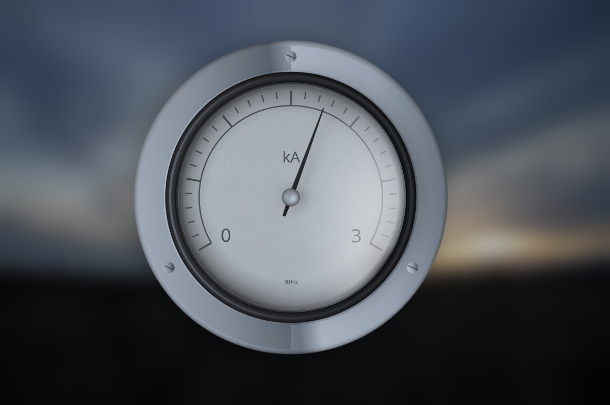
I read value=1.75 unit=kA
